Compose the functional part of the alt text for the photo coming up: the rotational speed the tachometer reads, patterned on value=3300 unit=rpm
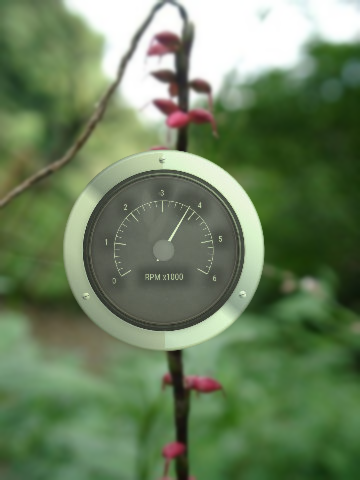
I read value=3800 unit=rpm
